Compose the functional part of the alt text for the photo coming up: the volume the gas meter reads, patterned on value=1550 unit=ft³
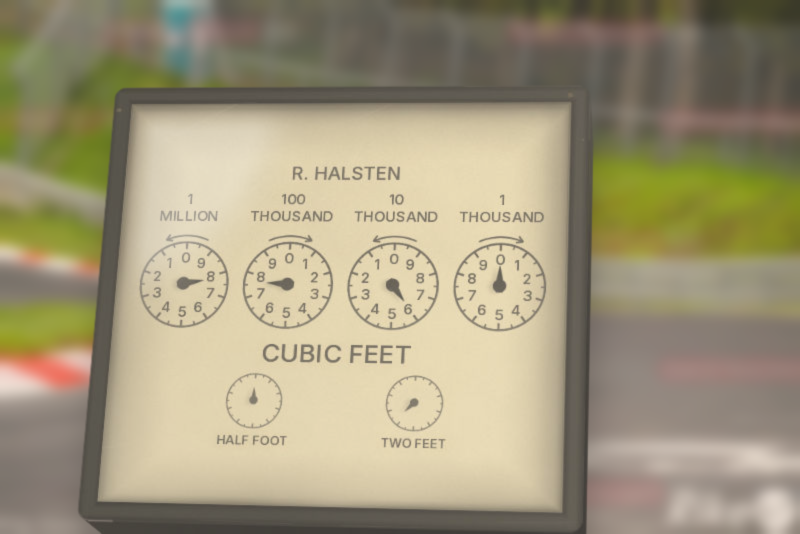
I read value=776000 unit=ft³
